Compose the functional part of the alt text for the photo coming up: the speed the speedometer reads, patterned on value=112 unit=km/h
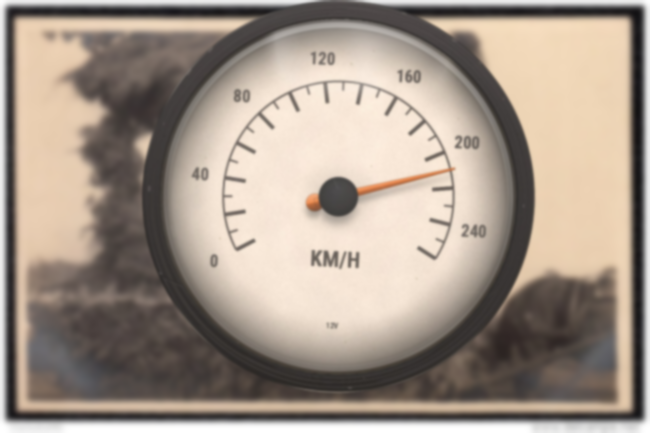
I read value=210 unit=km/h
